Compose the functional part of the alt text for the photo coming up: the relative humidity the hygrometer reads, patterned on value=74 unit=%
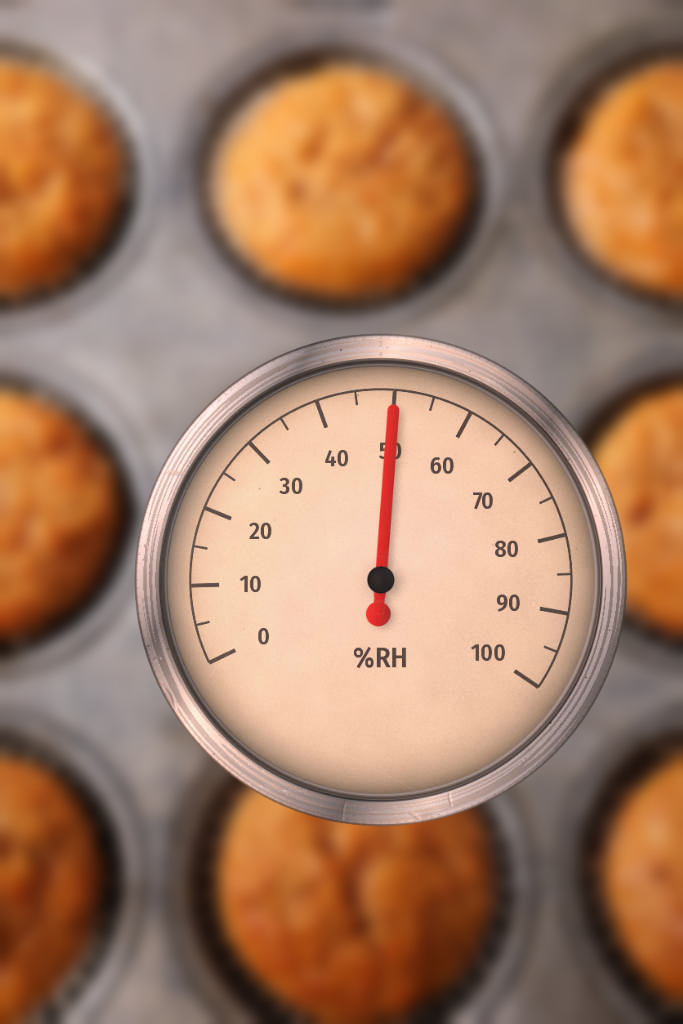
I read value=50 unit=%
